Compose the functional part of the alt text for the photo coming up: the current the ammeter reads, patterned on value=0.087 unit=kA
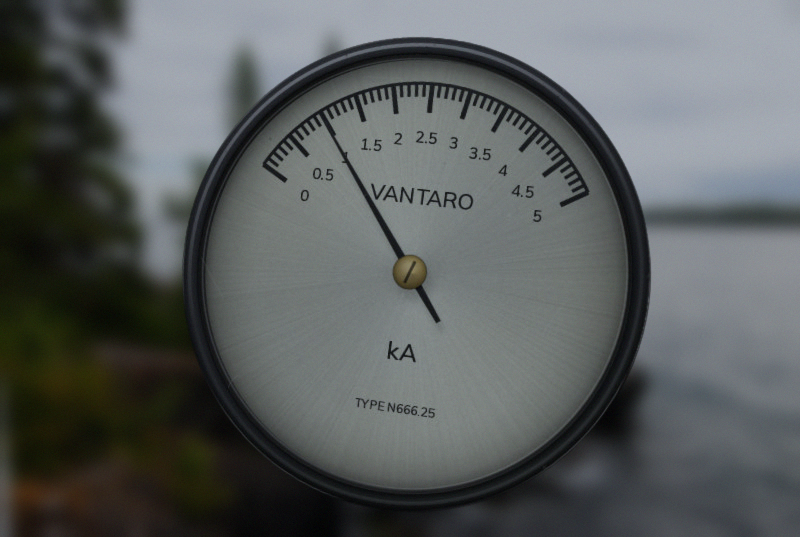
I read value=1 unit=kA
